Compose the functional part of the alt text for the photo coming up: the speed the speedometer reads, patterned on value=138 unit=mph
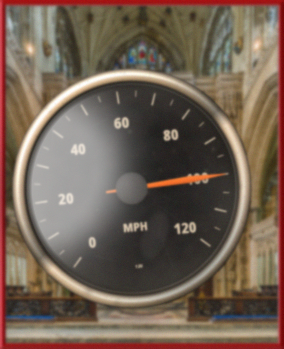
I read value=100 unit=mph
